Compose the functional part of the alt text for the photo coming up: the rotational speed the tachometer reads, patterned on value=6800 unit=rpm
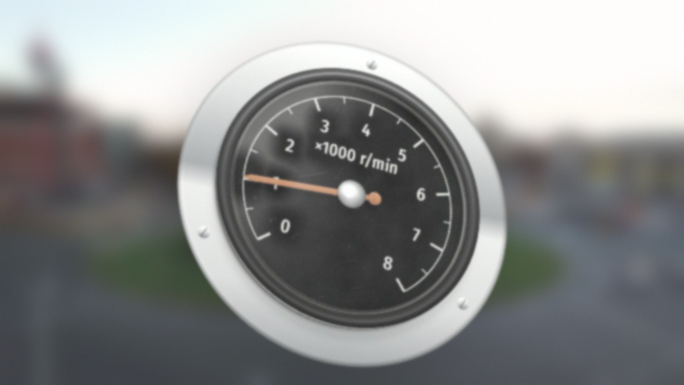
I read value=1000 unit=rpm
